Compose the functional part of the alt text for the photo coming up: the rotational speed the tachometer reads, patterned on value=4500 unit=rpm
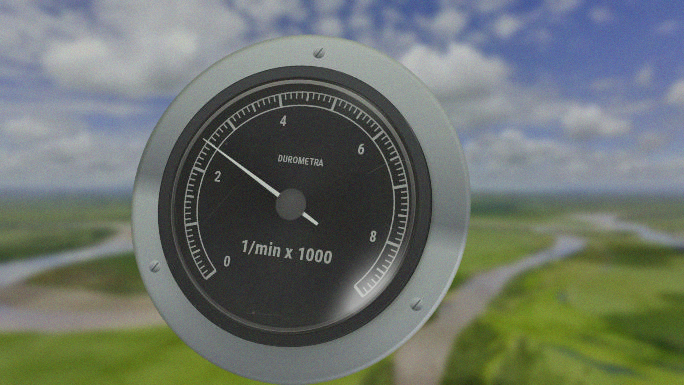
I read value=2500 unit=rpm
